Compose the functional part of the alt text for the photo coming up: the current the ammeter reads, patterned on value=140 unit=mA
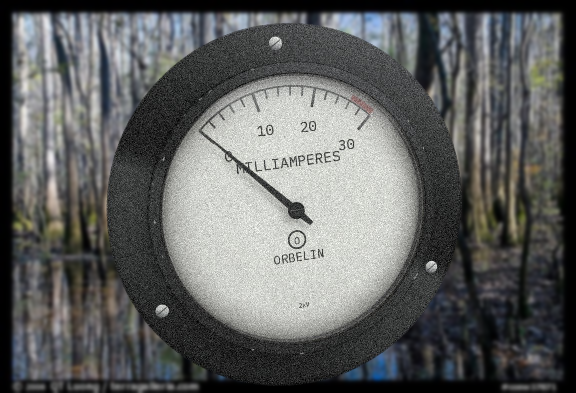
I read value=0 unit=mA
